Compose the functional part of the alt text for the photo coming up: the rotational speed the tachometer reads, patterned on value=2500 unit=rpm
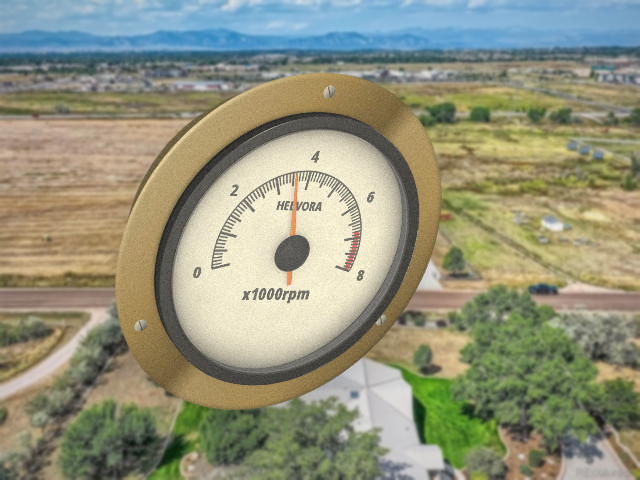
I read value=3500 unit=rpm
